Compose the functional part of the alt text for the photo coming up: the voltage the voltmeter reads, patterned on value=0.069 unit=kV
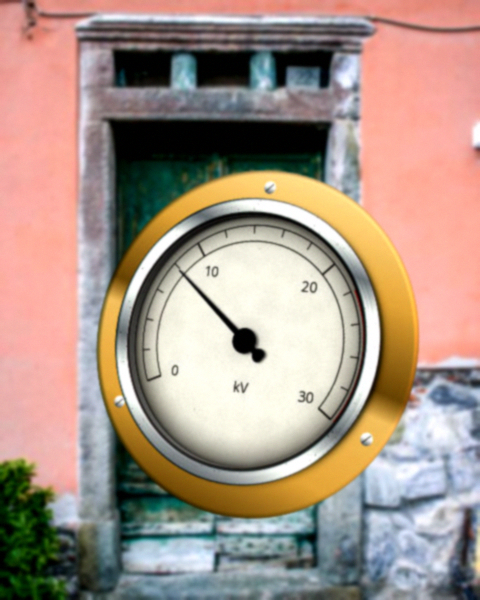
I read value=8 unit=kV
